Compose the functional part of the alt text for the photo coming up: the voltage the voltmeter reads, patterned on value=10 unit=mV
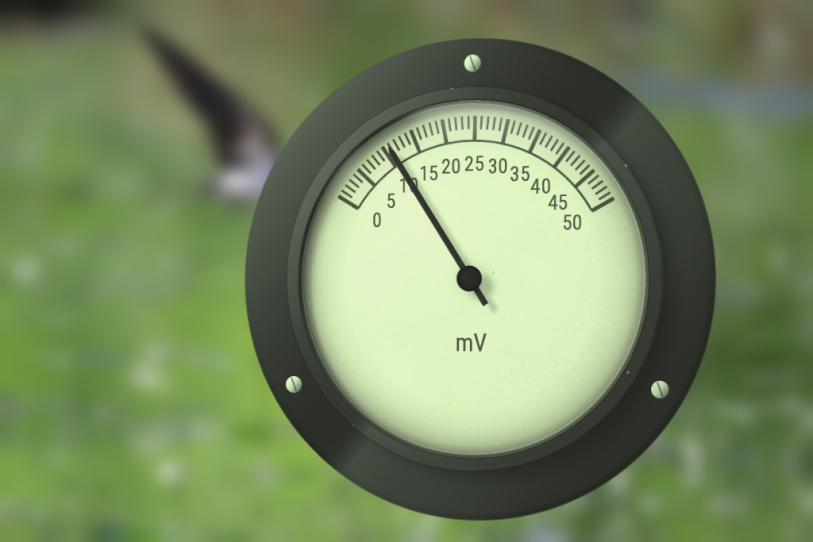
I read value=11 unit=mV
